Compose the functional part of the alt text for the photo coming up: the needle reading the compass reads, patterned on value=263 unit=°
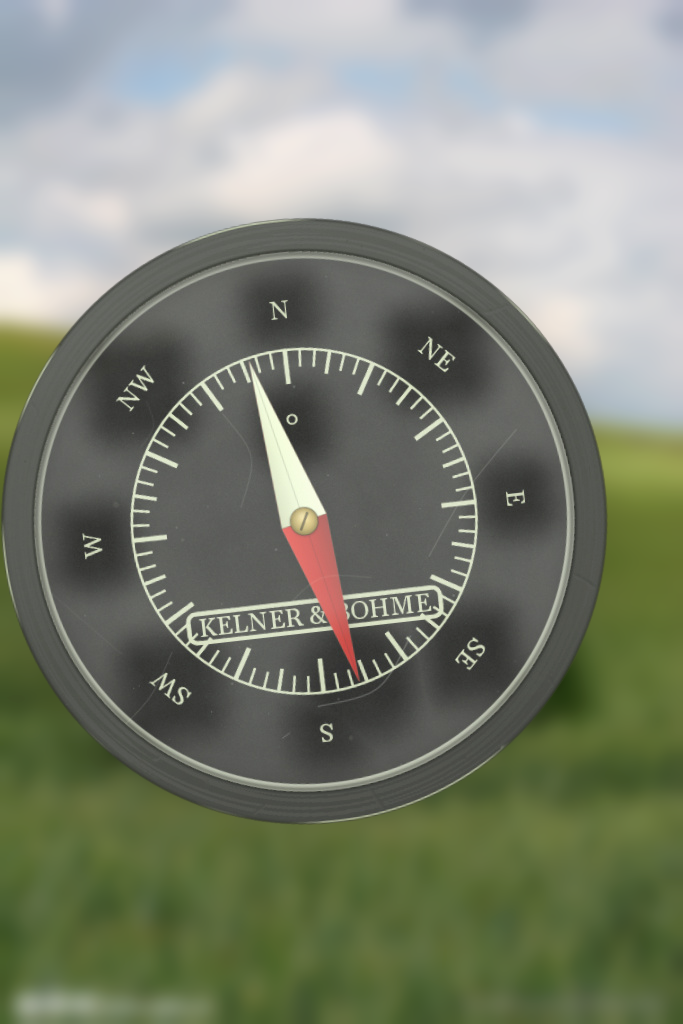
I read value=167.5 unit=°
